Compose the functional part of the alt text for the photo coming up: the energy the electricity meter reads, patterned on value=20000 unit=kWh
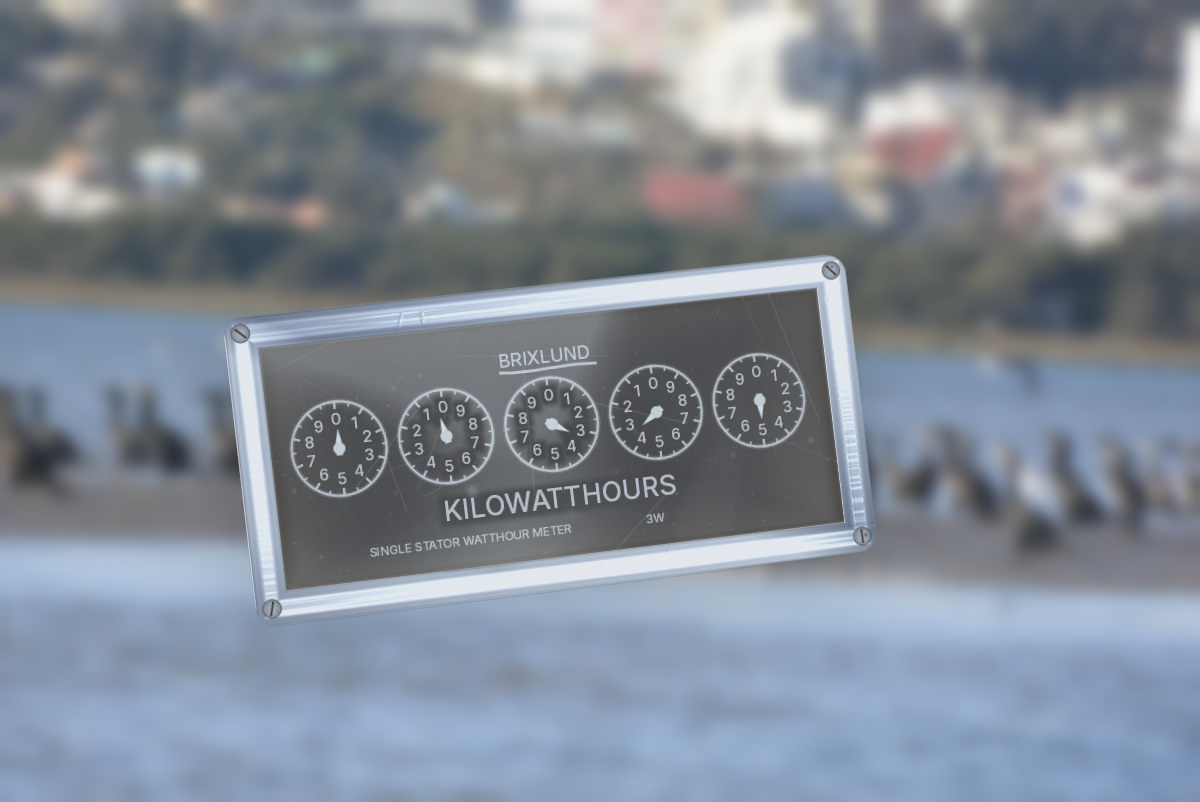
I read value=335 unit=kWh
